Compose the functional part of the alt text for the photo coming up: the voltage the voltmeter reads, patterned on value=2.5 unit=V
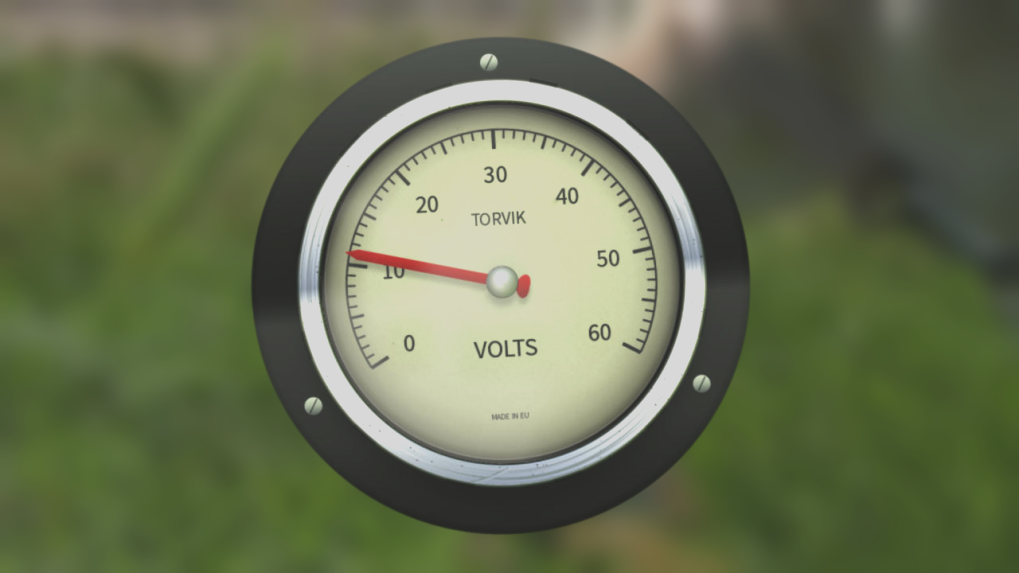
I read value=11 unit=V
